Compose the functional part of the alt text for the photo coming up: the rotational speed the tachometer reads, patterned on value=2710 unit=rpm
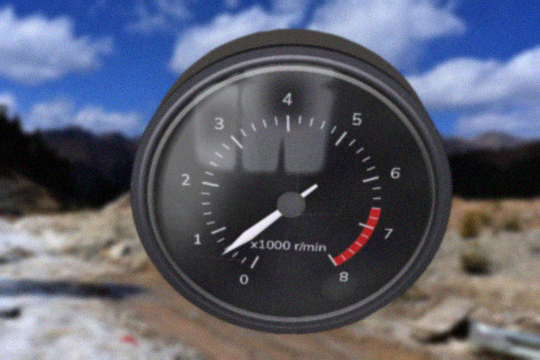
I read value=600 unit=rpm
